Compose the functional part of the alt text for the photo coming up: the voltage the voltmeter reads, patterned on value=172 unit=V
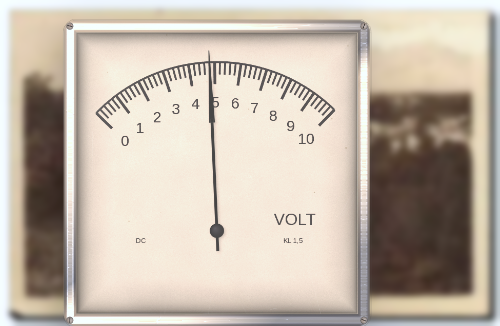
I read value=4.8 unit=V
